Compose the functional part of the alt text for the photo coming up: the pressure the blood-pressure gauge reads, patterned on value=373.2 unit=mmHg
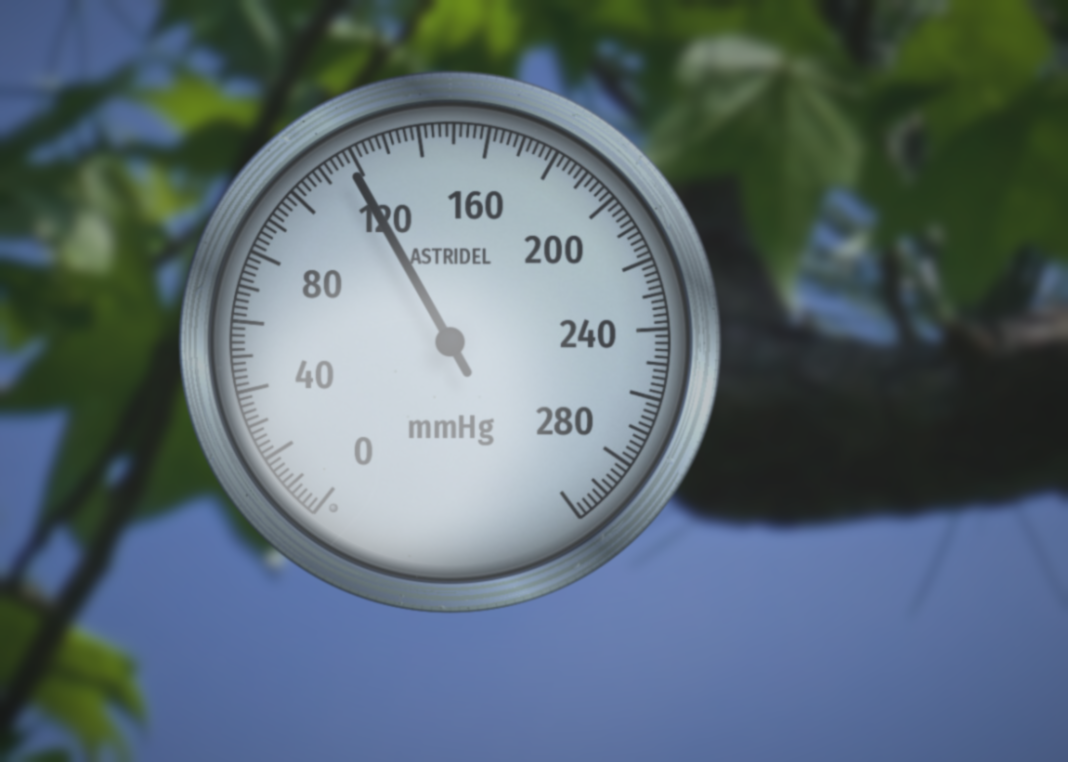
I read value=118 unit=mmHg
